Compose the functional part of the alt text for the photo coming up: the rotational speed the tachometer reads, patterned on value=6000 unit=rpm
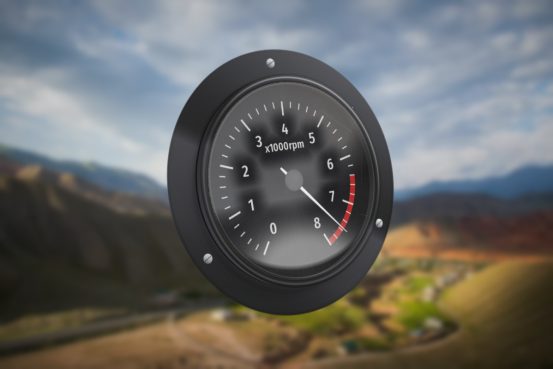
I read value=7600 unit=rpm
